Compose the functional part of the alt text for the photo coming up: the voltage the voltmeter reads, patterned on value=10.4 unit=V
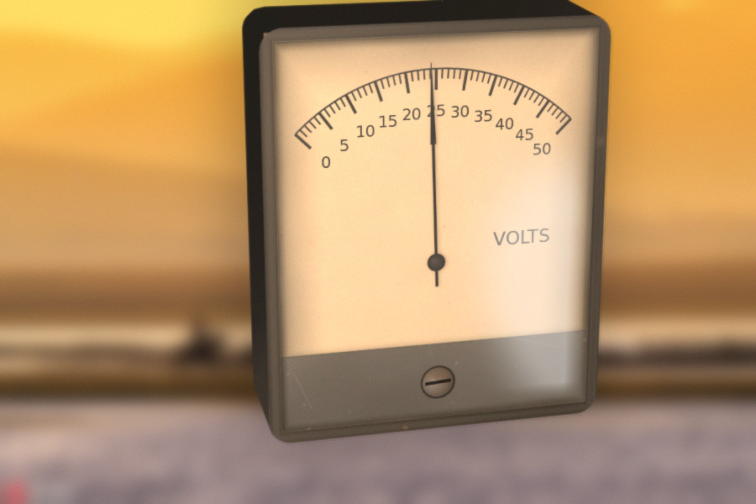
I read value=24 unit=V
